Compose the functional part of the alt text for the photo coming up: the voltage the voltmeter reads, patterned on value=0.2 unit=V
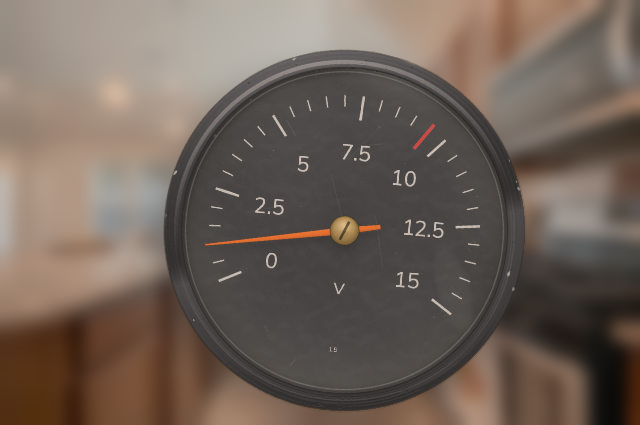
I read value=1 unit=V
